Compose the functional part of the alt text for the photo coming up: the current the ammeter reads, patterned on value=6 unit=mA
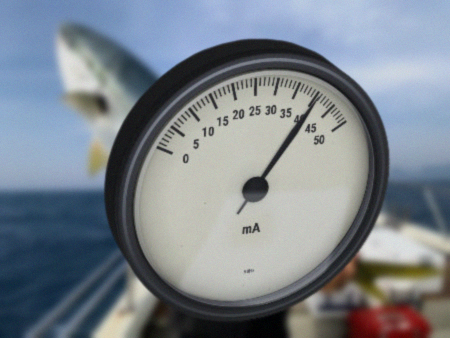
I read value=40 unit=mA
